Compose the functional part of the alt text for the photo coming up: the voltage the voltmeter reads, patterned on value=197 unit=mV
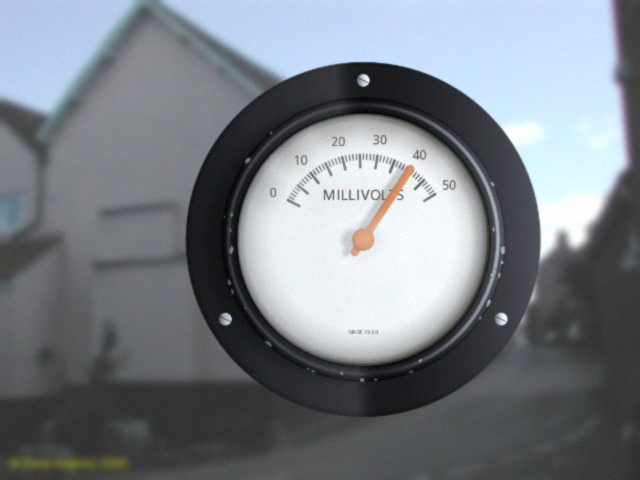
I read value=40 unit=mV
